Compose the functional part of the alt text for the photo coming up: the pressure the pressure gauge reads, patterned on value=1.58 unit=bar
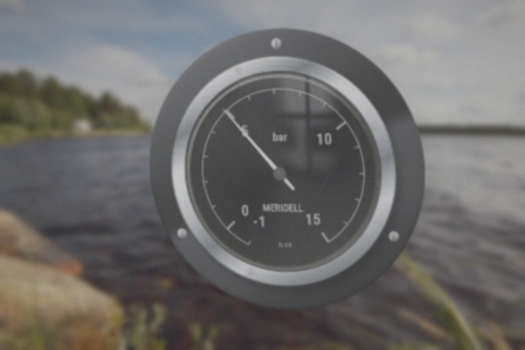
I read value=5 unit=bar
